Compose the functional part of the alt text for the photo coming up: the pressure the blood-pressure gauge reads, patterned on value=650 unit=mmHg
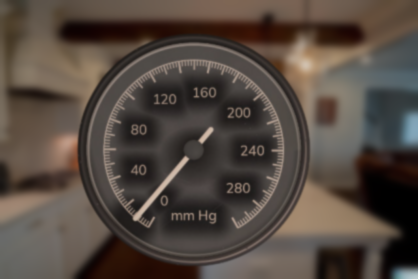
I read value=10 unit=mmHg
